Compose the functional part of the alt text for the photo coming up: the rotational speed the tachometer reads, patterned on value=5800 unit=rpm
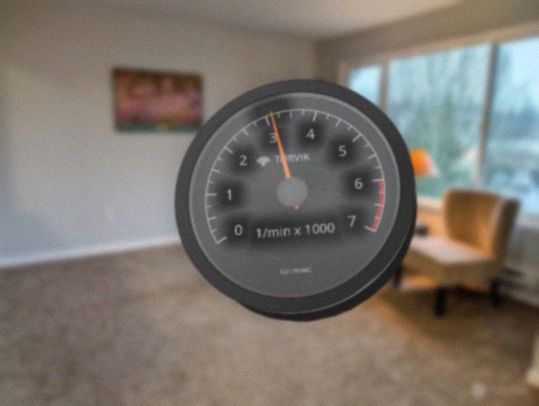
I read value=3125 unit=rpm
